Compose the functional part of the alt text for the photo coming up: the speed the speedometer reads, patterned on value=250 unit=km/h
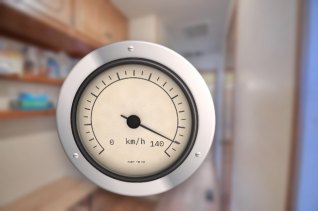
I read value=130 unit=km/h
